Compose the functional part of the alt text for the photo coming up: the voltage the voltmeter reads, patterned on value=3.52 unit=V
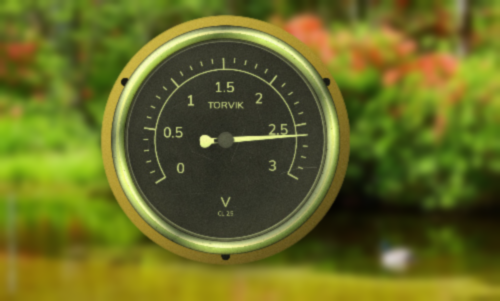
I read value=2.6 unit=V
